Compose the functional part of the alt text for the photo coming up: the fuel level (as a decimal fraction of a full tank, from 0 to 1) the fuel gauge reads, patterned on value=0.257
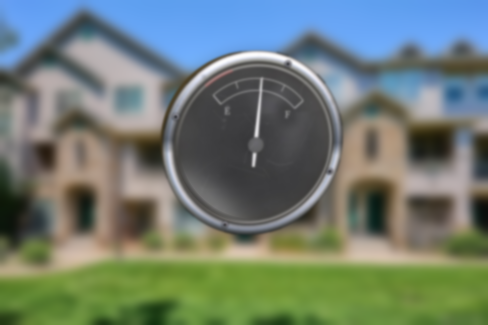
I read value=0.5
